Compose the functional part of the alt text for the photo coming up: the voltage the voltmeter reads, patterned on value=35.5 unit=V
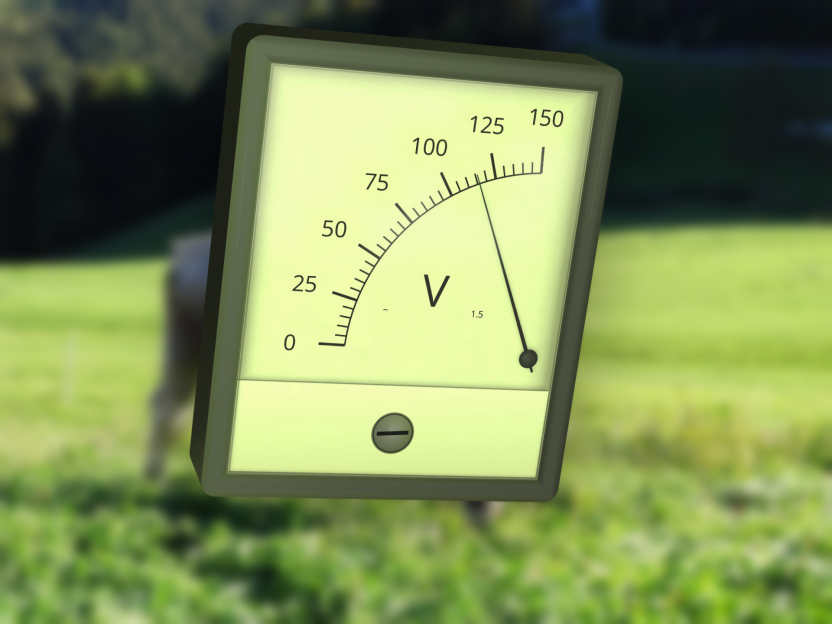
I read value=115 unit=V
